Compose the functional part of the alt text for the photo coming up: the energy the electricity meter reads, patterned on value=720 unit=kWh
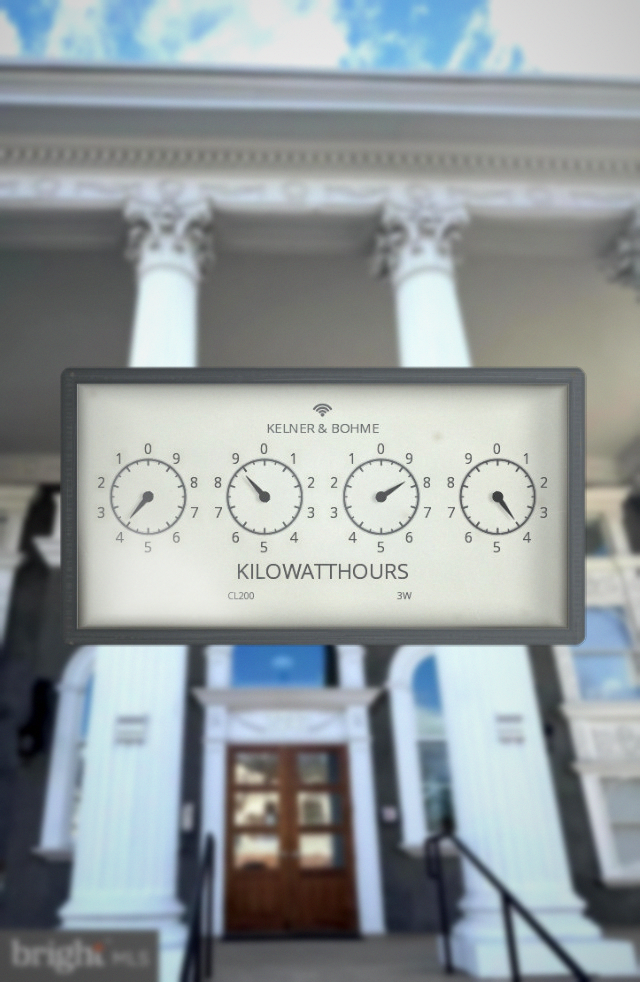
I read value=3884 unit=kWh
